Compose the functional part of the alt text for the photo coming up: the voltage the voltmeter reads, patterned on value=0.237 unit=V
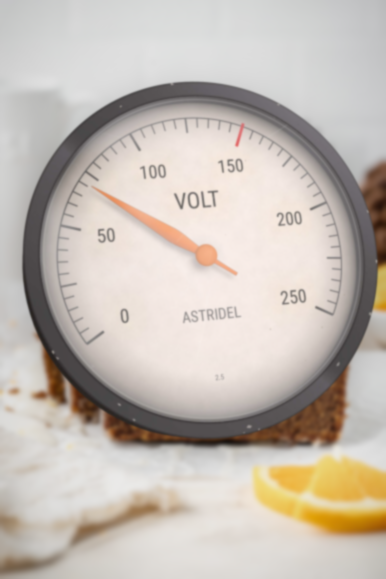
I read value=70 unit=V
